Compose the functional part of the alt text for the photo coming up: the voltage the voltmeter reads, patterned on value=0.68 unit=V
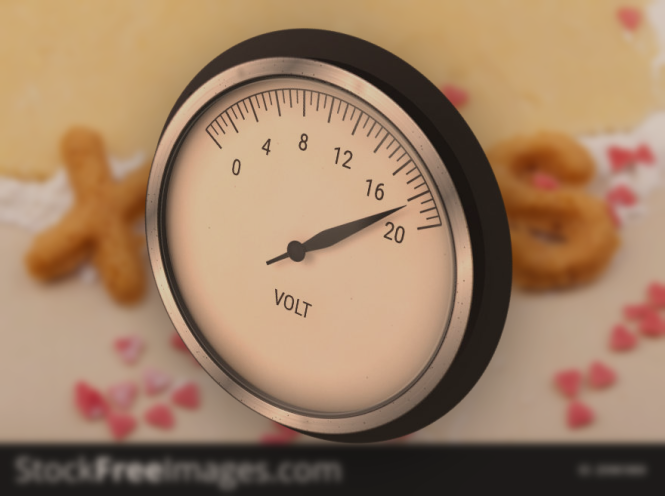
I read value=18.25 unit=V
